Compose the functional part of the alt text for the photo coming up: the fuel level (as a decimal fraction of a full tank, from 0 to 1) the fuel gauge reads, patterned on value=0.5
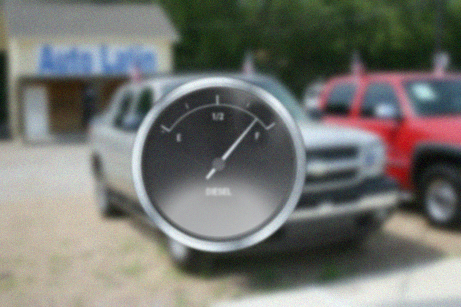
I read value=0.875
